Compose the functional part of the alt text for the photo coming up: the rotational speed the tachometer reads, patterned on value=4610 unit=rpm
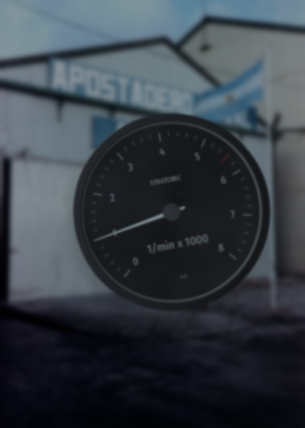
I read value=1000 unit=rpm
